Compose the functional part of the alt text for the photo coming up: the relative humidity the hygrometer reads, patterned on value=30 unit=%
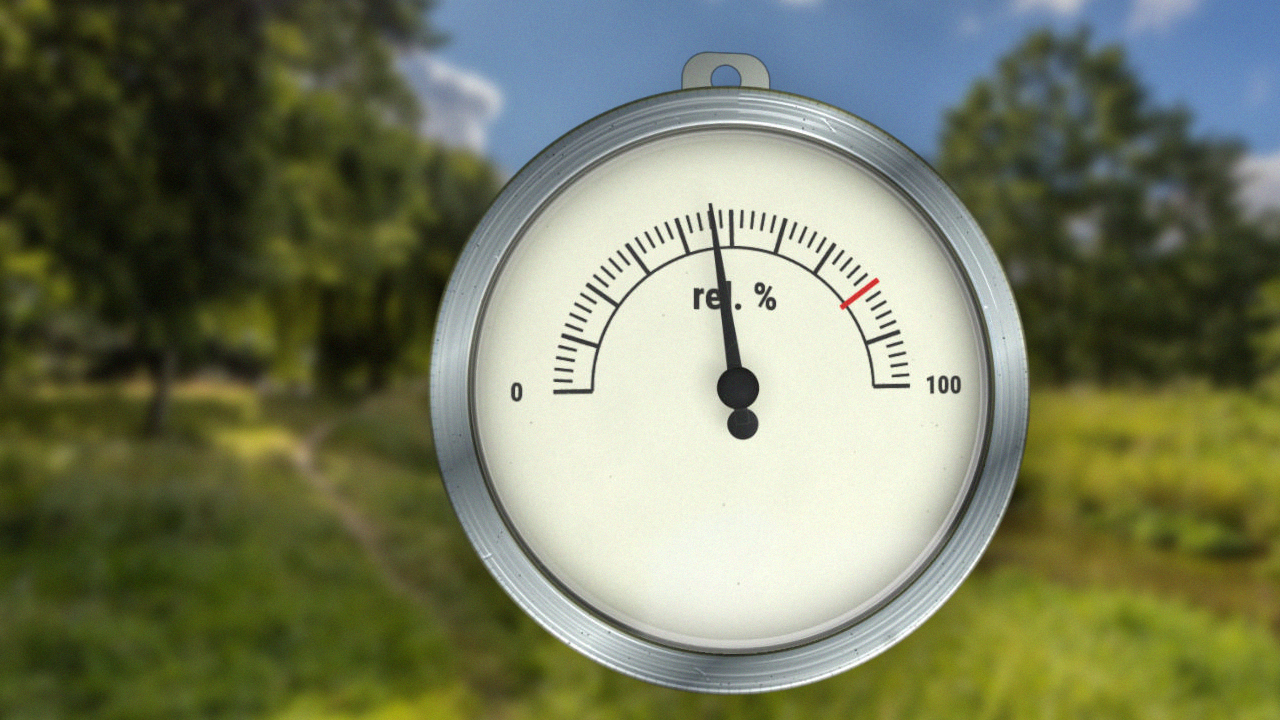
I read value=46 unit=%
